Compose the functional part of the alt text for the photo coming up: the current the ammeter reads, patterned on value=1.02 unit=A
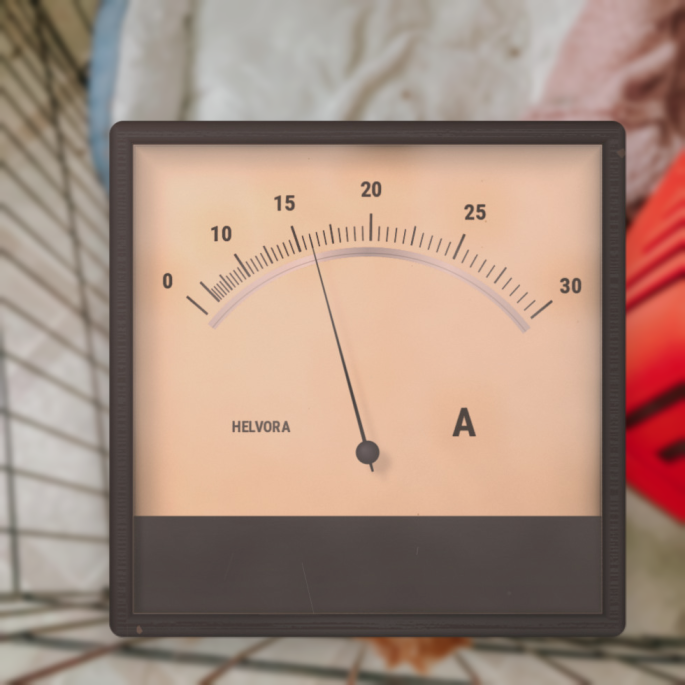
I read value=16 unit=A
